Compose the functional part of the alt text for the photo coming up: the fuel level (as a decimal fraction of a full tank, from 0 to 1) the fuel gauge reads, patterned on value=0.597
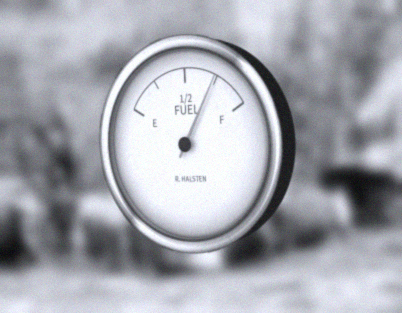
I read value=0.75
